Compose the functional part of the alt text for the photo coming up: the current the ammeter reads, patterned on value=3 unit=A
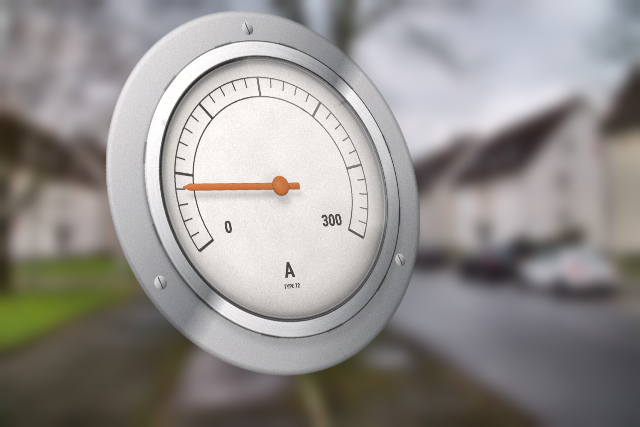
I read value=40 unit=A
